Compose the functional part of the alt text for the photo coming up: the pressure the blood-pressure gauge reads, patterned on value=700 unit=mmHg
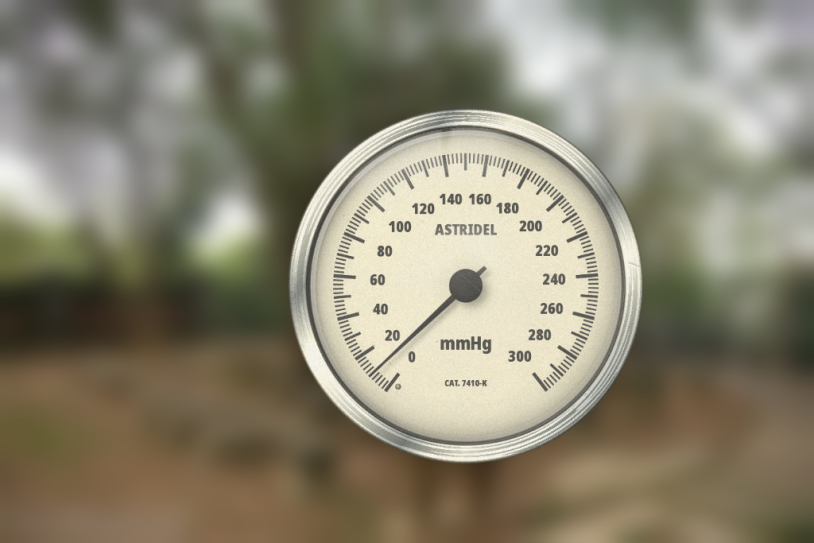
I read value=10 unit=mmHg
